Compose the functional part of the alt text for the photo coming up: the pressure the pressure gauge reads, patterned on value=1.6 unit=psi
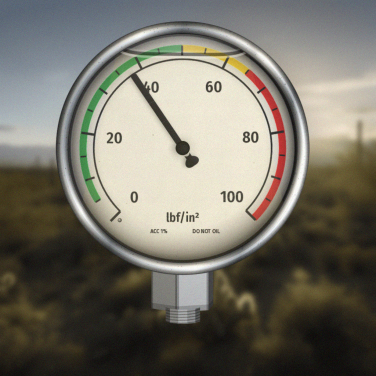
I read value=37.5 unit=psi
